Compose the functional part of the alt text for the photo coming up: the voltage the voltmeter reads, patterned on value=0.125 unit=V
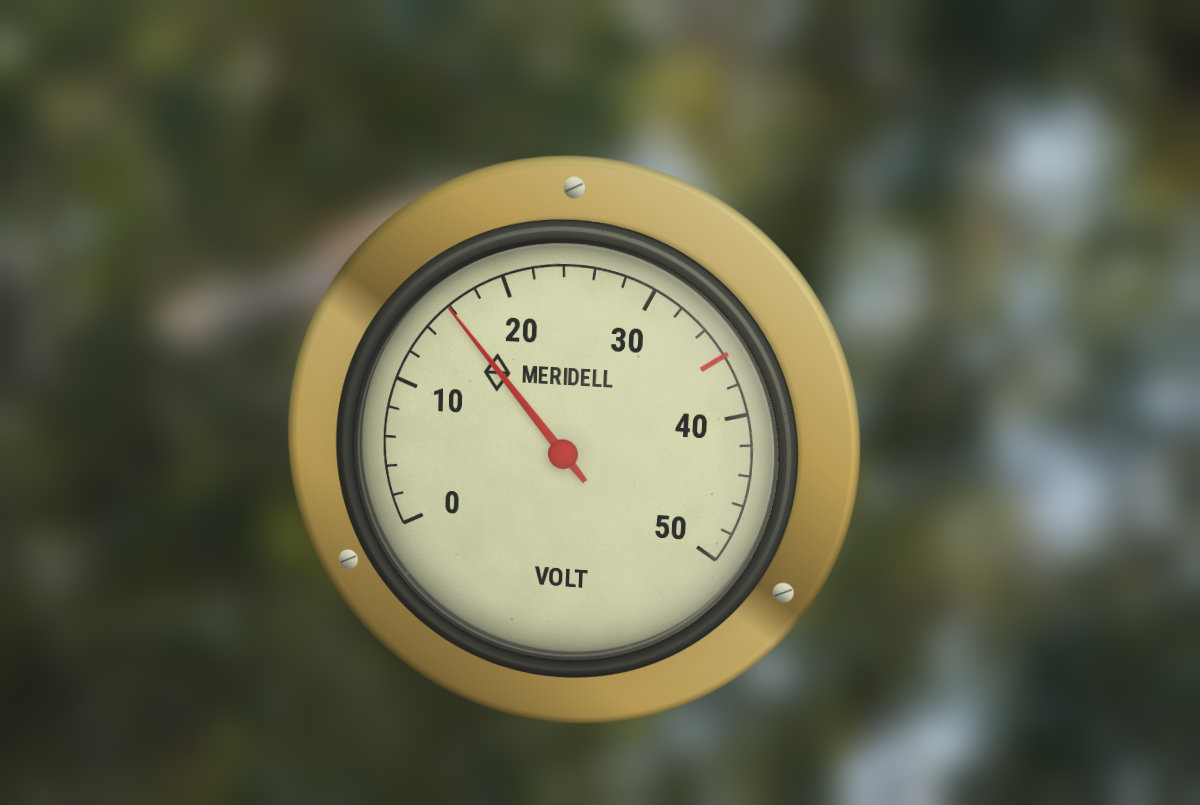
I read value=16 unit=V
